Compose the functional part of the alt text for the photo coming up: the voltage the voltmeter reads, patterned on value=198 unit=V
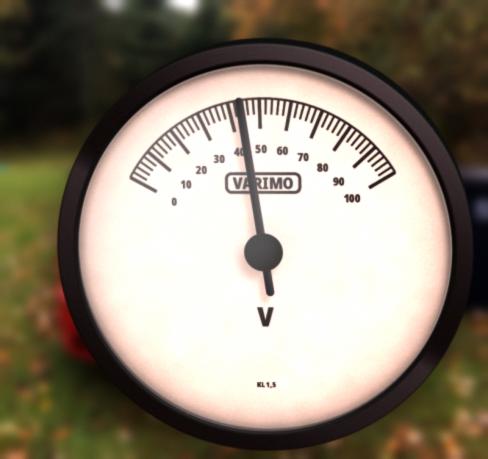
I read value=44 unit=V
